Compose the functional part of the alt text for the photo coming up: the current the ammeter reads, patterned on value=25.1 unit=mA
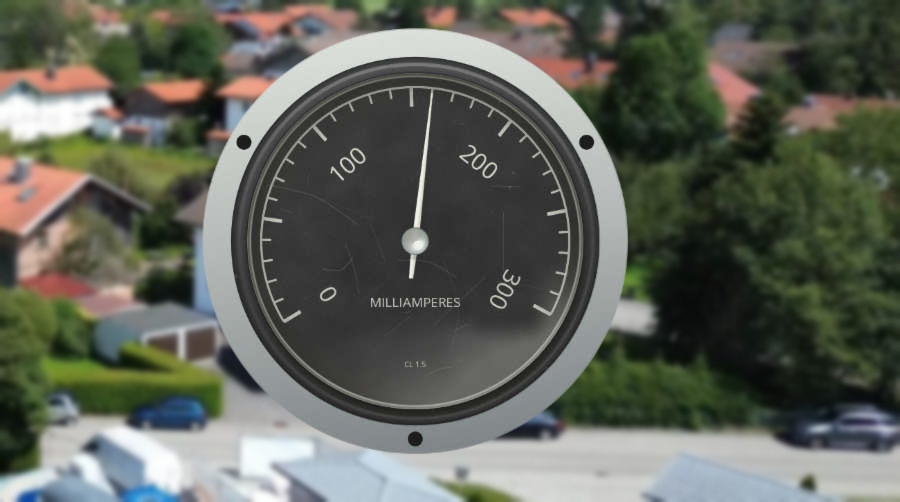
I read value=160 unit=mA
